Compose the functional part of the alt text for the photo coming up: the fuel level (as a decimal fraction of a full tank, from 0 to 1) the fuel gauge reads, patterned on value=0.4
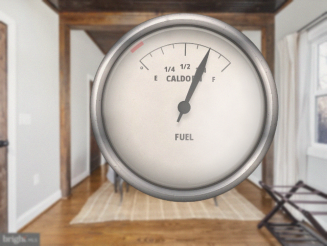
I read value=0.75
